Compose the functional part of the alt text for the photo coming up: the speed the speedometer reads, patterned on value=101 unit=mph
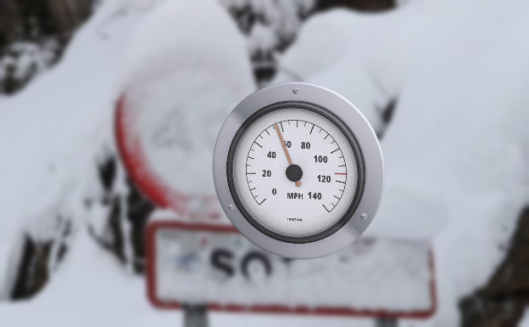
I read value=57.5 unit=mph
